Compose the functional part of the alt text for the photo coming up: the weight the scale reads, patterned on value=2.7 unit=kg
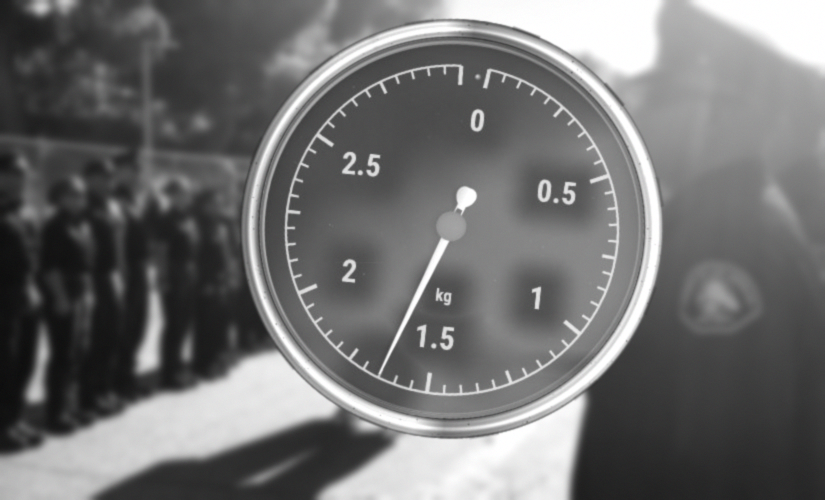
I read value=1.65 unit=kg
